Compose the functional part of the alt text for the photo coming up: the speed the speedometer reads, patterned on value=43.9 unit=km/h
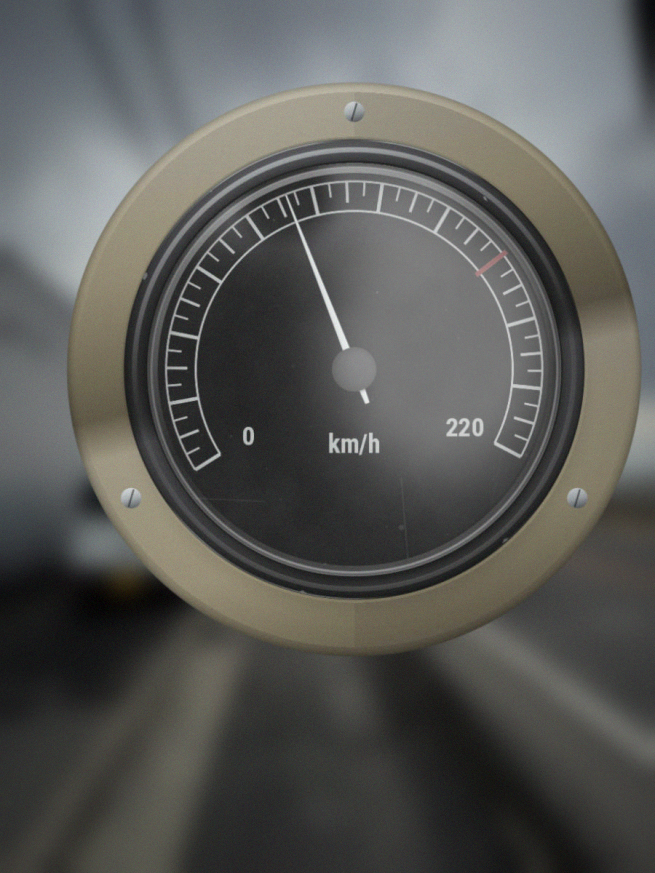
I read value=92.5 unit=km/h
